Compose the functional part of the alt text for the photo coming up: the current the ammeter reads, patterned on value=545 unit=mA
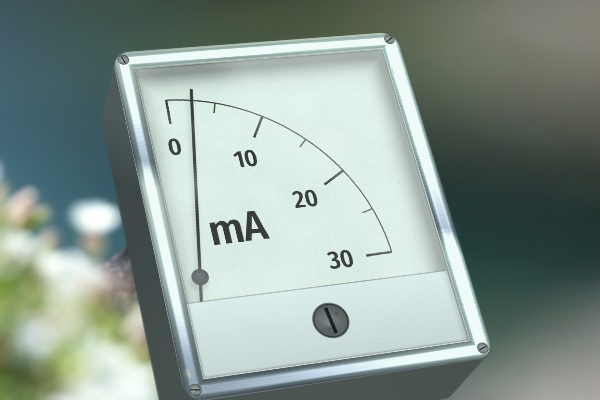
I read value=2.5 unit=mA
